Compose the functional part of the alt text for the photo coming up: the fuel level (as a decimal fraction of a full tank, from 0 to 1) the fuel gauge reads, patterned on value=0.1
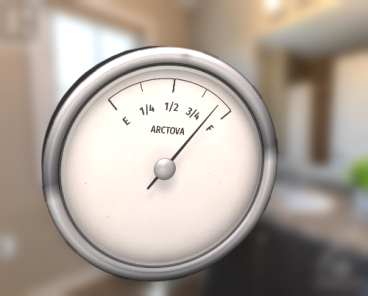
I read value=0.875
